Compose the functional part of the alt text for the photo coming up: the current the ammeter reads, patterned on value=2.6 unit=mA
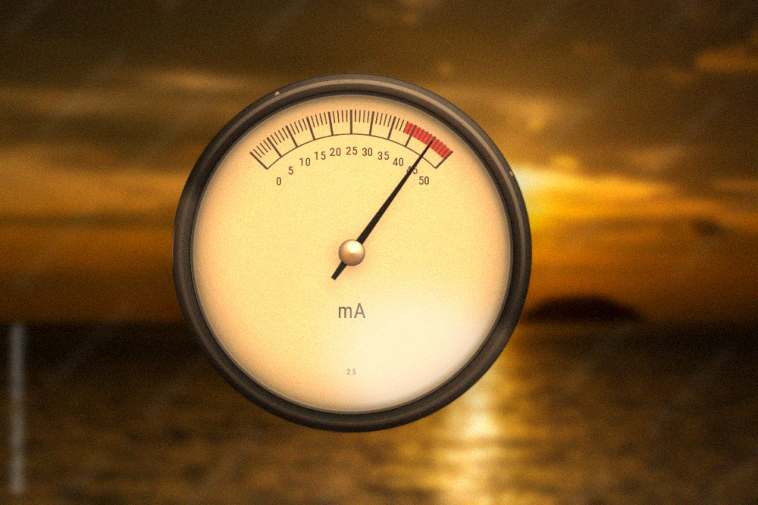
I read value=45 unit=mA
